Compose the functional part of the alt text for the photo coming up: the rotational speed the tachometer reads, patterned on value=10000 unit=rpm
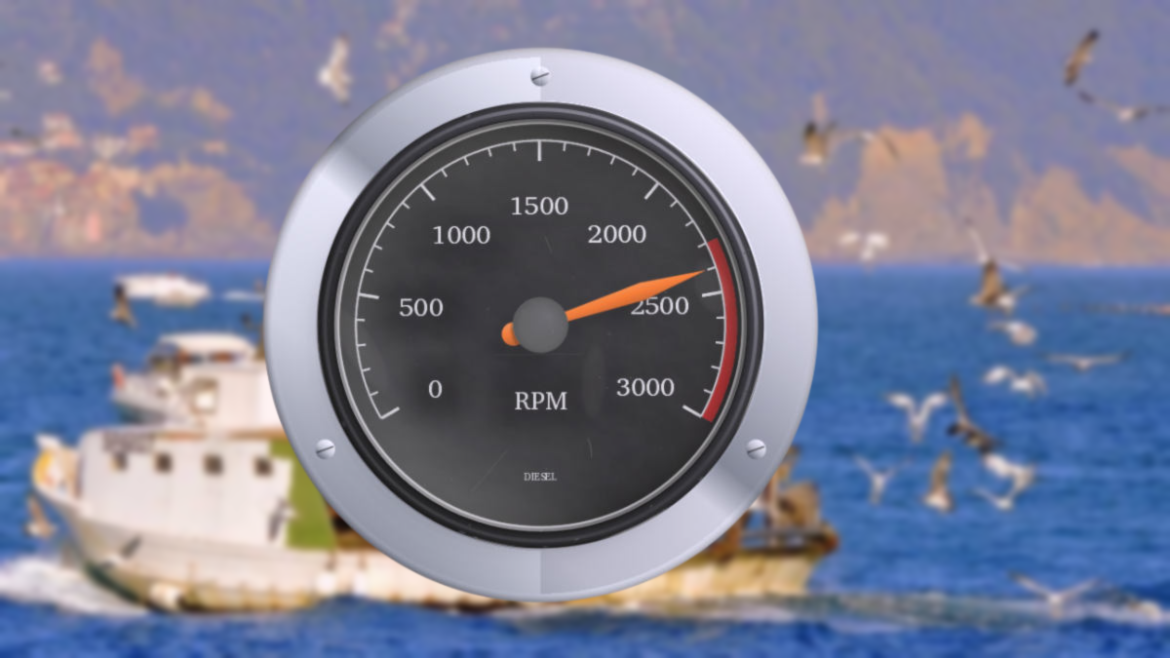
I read value=2400 unit=rpm
